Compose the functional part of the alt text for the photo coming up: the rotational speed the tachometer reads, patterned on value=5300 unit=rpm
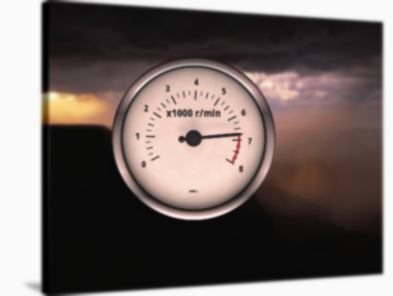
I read value=6750 unit=rpm
